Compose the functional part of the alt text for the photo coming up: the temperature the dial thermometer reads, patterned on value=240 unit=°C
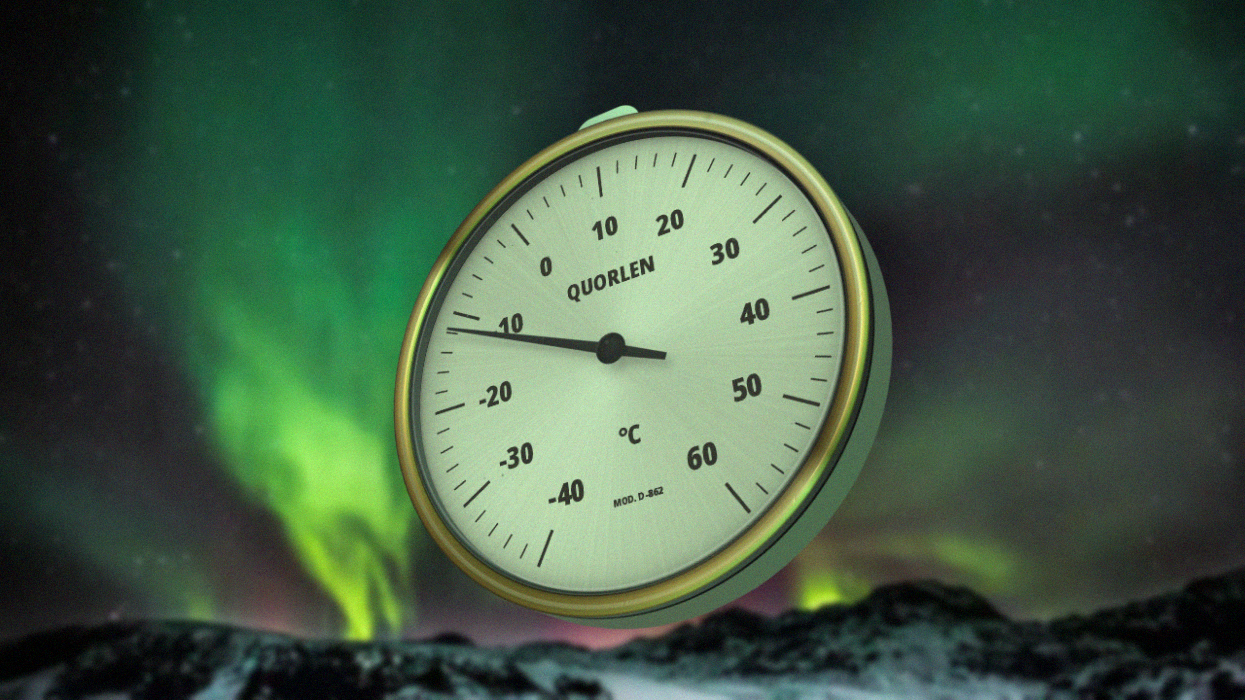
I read value=-12 unit=°C
